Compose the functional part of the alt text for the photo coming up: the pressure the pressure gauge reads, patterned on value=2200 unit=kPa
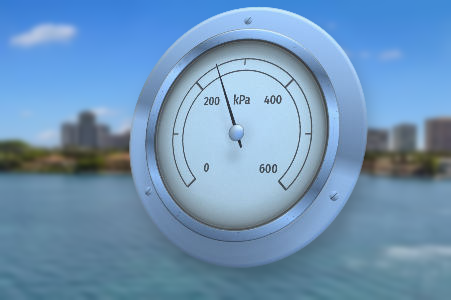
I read value=250 unit=kPa
